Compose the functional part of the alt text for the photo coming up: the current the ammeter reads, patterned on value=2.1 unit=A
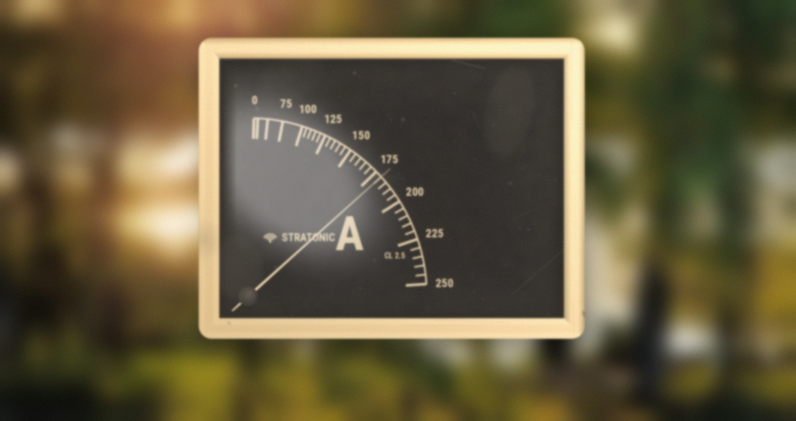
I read value=180 unit=A
